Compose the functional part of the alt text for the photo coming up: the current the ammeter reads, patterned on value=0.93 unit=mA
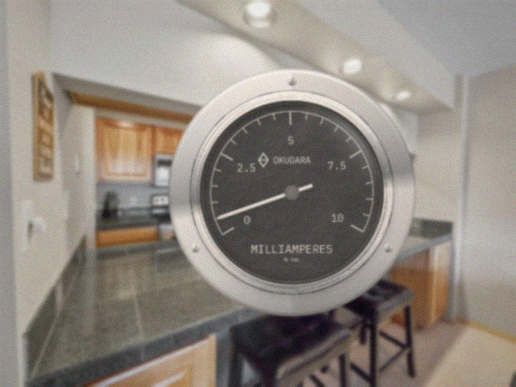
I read value=0.5 unit=mA
